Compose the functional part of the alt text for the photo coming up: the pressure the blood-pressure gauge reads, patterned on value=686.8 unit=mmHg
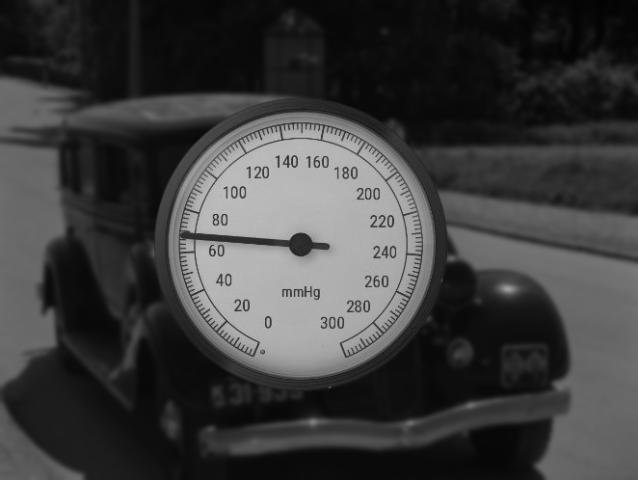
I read value=68 unit=mmHg
